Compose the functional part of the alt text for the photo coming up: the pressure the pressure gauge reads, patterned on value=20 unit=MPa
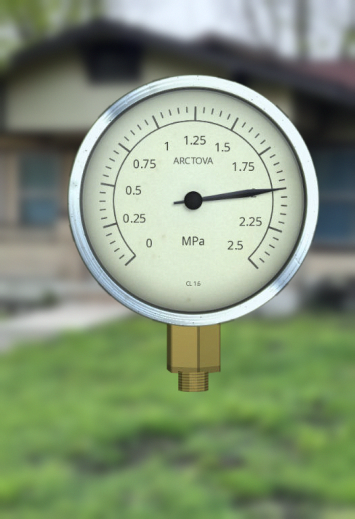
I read value=2 unit=MPa
